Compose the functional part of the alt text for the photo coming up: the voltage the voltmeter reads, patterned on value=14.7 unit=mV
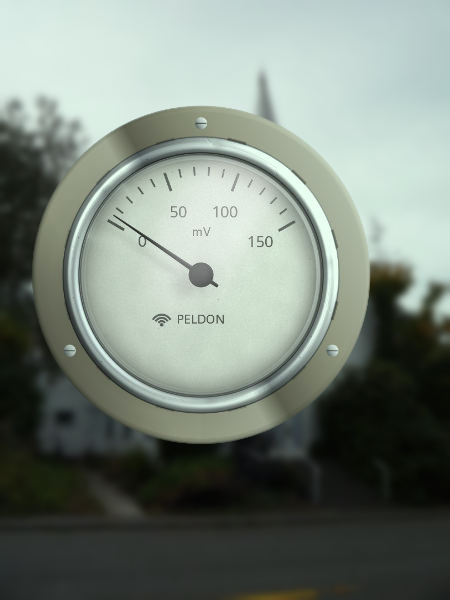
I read value=5 unit=mV
